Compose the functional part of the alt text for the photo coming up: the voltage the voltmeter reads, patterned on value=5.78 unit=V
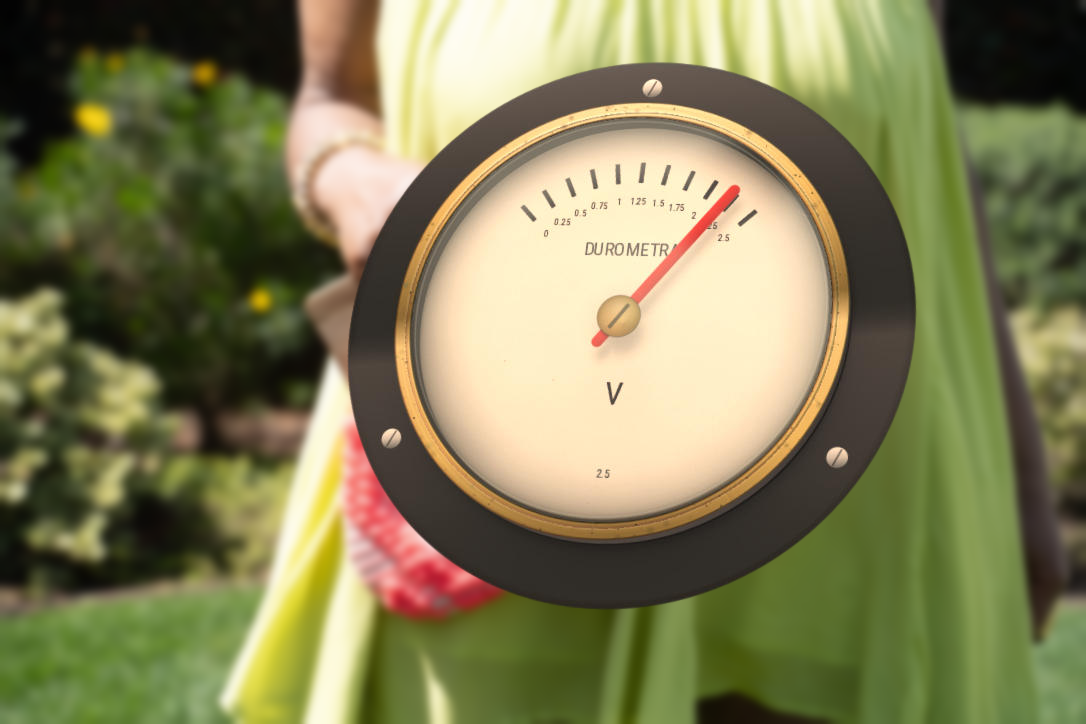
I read value=2.25 unit=V
